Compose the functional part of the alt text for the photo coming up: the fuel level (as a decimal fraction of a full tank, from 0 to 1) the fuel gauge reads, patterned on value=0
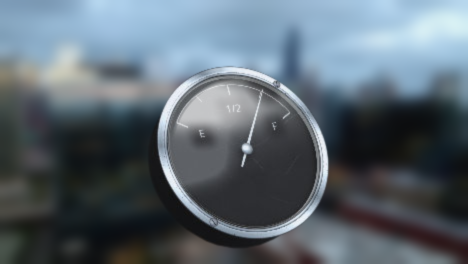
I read value=0.75
